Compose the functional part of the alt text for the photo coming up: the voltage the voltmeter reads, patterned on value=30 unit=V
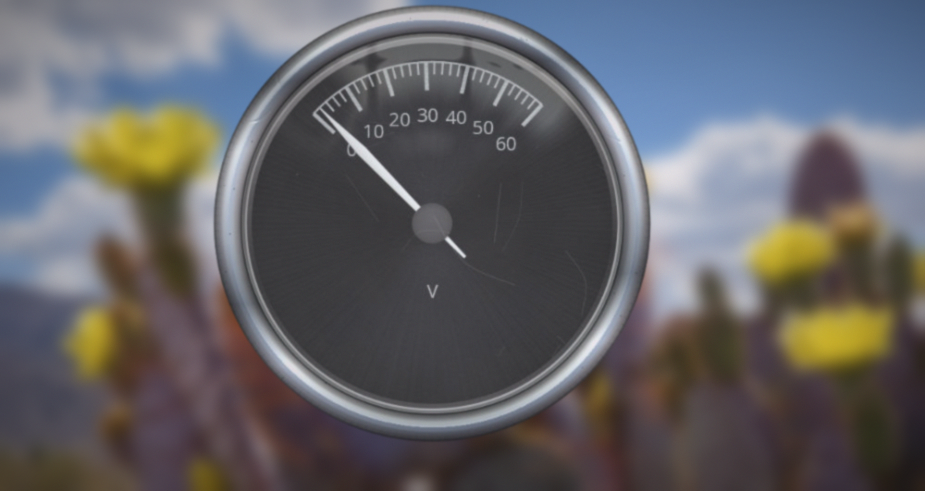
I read value=2 unit=V
